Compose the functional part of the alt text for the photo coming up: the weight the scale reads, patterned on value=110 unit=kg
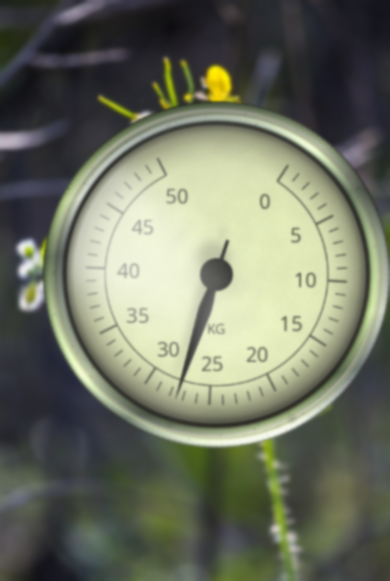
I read value=27.5 unit=kg
